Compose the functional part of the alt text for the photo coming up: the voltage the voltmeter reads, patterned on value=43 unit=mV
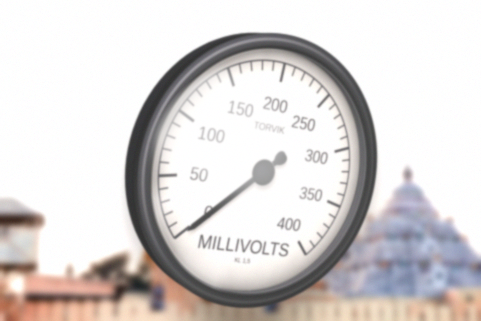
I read value=0 unit=mV
